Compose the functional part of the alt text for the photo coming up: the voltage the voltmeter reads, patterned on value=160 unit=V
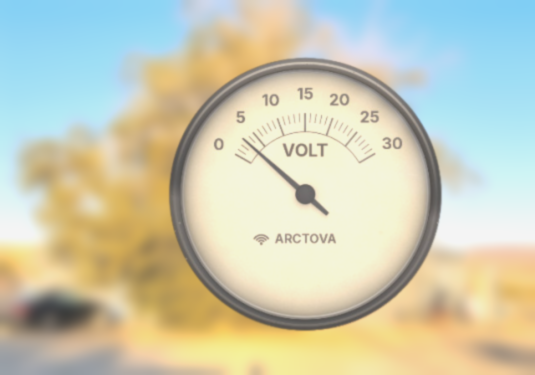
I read value=3 unit=V
